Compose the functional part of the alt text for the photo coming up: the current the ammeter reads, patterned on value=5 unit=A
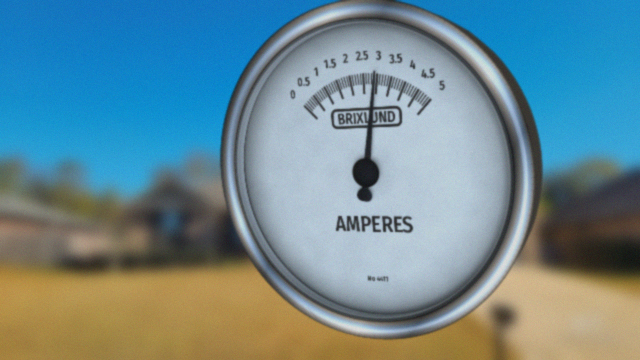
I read value=3 unit=A
